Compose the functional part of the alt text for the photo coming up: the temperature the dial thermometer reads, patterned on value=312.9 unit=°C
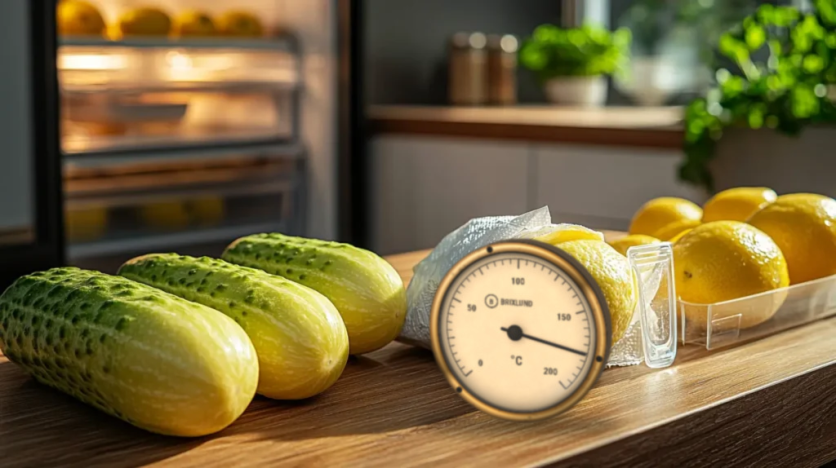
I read value=175 unit=°C
